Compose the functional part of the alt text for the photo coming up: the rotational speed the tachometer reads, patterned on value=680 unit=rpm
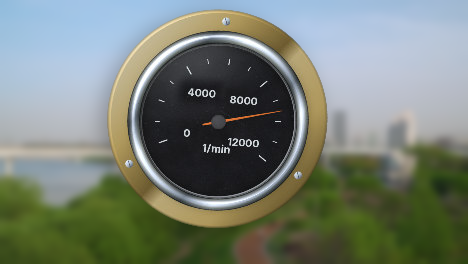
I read value=9500 unit=rpm
